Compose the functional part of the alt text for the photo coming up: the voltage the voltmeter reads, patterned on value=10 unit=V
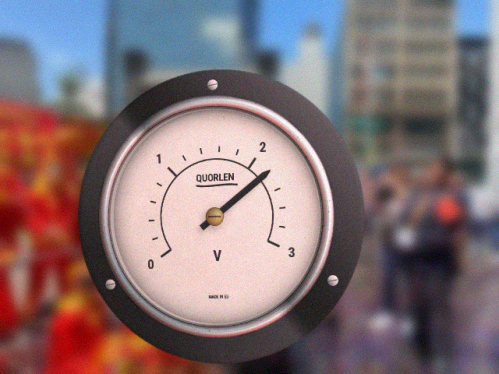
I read value=2.2 unit=V
